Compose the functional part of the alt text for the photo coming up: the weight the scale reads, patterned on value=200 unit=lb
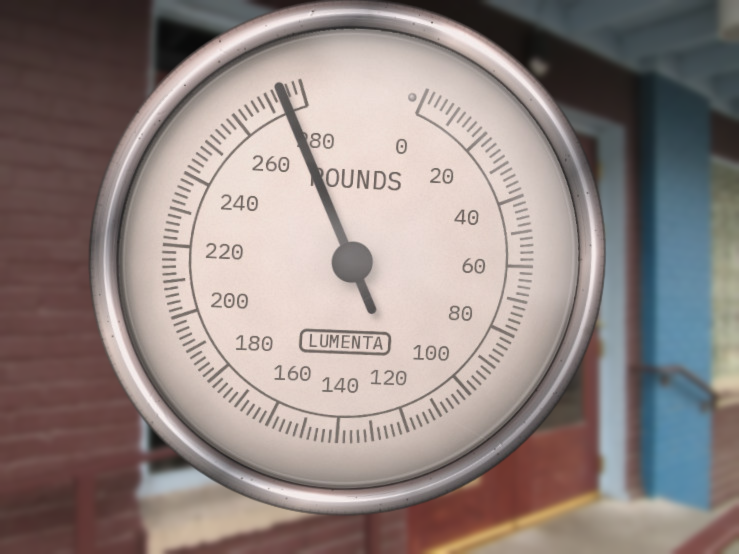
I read value=274 unit=lb
